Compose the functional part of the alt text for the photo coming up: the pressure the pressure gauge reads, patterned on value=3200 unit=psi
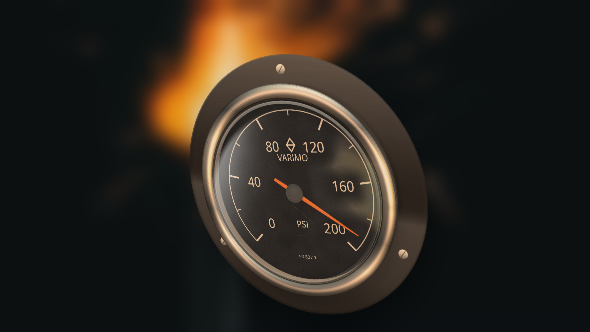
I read value=190 unit=psi
